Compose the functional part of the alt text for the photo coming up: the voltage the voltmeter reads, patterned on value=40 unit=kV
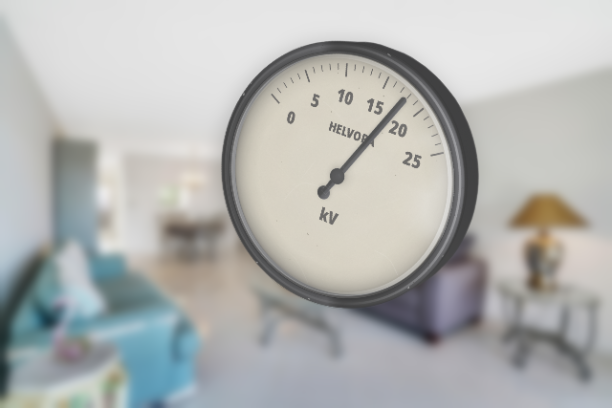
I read value=18 unit=kV
